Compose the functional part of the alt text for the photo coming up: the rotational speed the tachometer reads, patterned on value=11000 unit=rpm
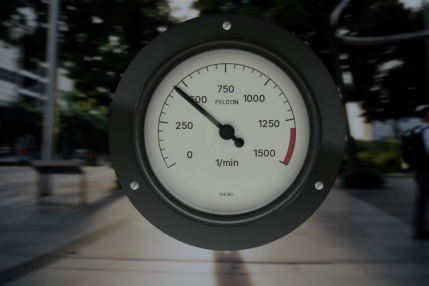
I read value=450 unit=rpm
